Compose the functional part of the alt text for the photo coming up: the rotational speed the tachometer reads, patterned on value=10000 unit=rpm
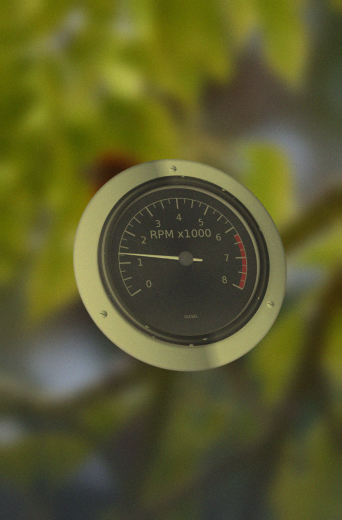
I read value=1250 unit=rpm
